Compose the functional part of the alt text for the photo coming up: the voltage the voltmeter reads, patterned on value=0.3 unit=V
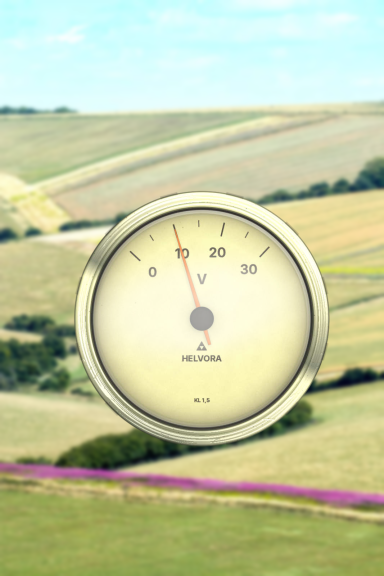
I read value=10 unit=V
